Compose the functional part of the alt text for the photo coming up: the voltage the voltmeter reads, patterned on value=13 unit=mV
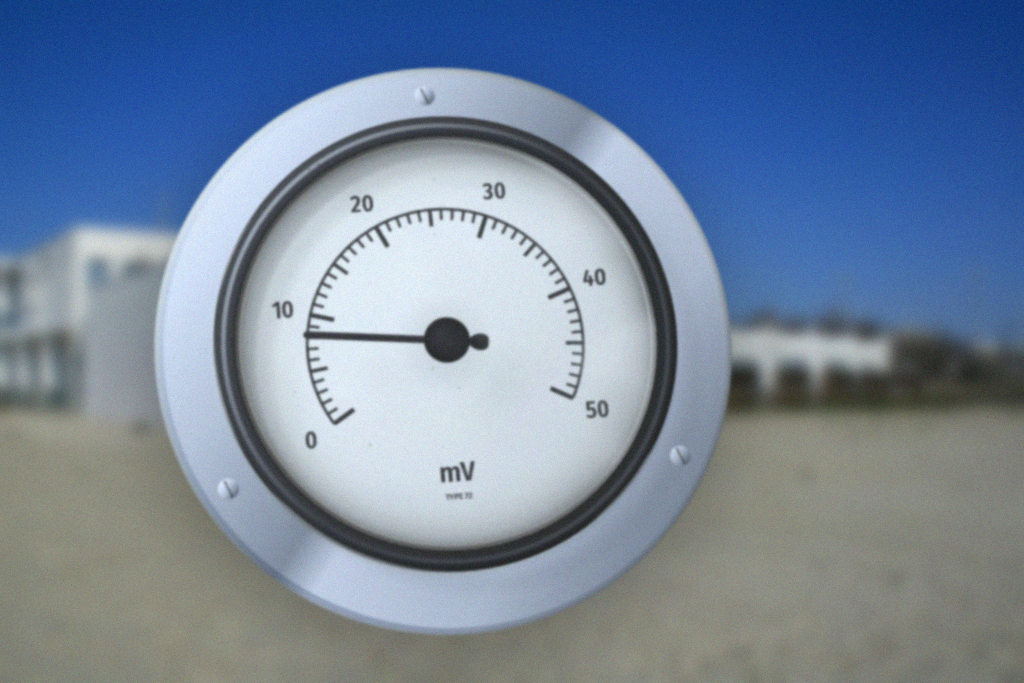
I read value=8 unit=mV
